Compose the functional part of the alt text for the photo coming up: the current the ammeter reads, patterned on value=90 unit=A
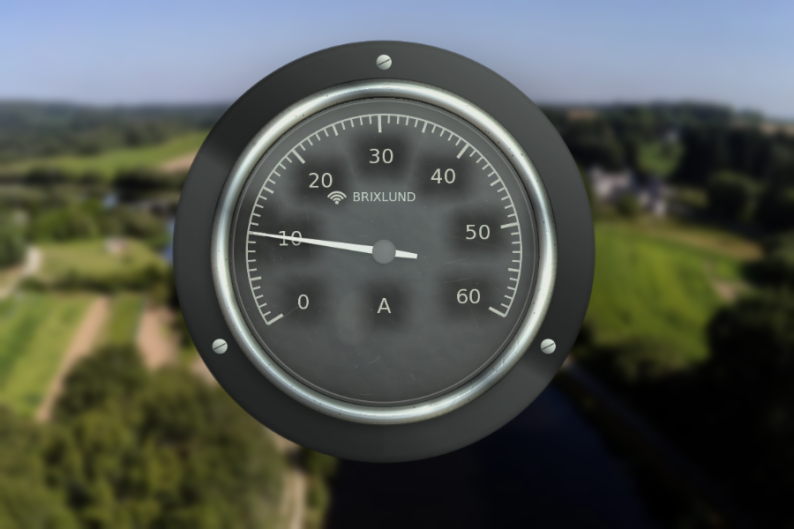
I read value=10 unit=A
